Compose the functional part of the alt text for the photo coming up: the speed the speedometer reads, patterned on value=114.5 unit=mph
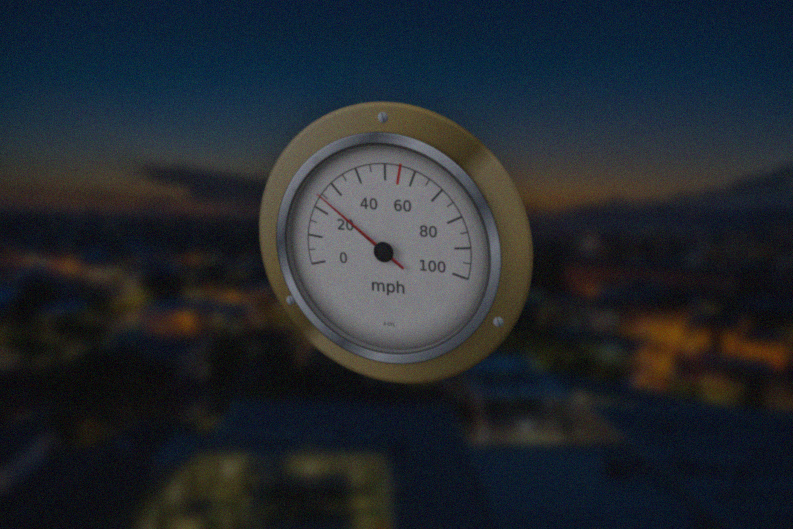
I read value=25 unit=mph
